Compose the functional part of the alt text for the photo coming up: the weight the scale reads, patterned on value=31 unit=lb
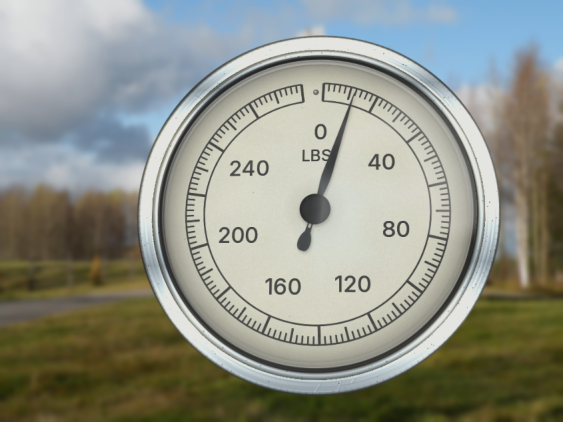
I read value=12 unit=lb
